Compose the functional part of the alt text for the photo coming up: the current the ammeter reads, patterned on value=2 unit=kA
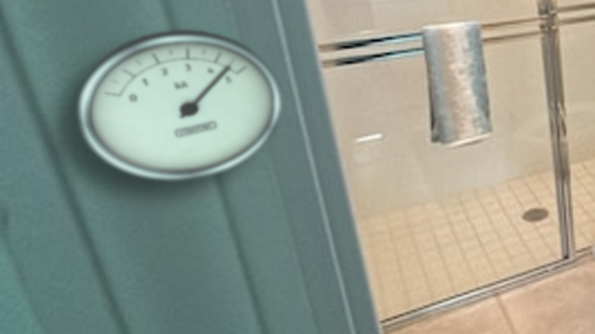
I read value=4.5 unit=kA
